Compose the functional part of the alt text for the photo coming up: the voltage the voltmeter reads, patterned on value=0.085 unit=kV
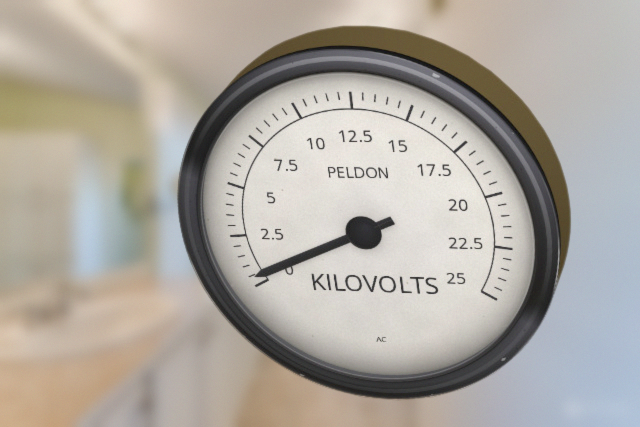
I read value=0.5 unit=kV
